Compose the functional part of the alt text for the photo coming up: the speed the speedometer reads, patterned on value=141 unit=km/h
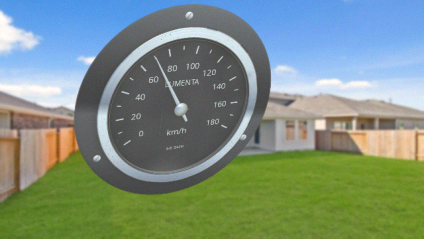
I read value=70 unit=km/h
